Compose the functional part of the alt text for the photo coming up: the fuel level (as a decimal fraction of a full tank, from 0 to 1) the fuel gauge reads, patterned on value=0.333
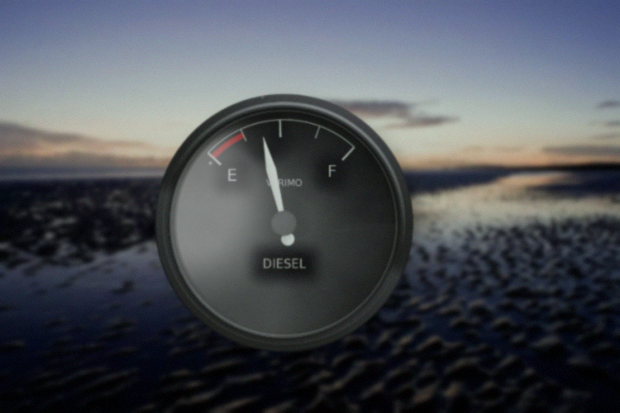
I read value=0.375
